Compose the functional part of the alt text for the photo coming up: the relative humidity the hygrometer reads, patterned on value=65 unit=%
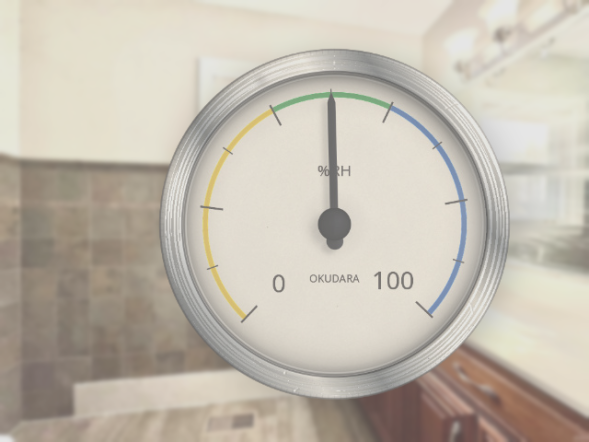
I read value=50 unit=%
